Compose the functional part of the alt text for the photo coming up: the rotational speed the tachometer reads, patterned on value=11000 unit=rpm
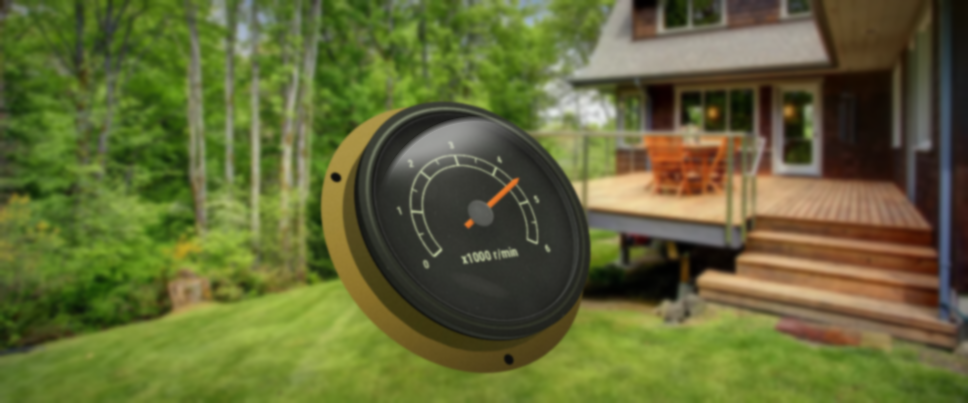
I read value=4500 unit=rpm
